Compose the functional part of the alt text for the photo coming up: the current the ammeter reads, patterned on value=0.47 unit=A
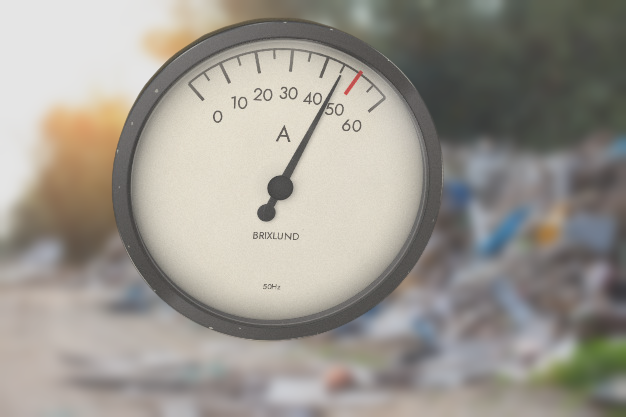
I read value=45 unit=A
